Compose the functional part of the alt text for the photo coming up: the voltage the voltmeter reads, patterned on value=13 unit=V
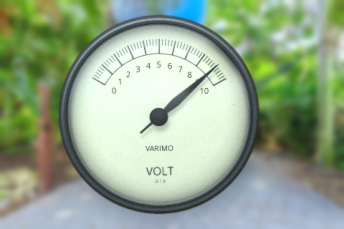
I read value=9 unit=V
